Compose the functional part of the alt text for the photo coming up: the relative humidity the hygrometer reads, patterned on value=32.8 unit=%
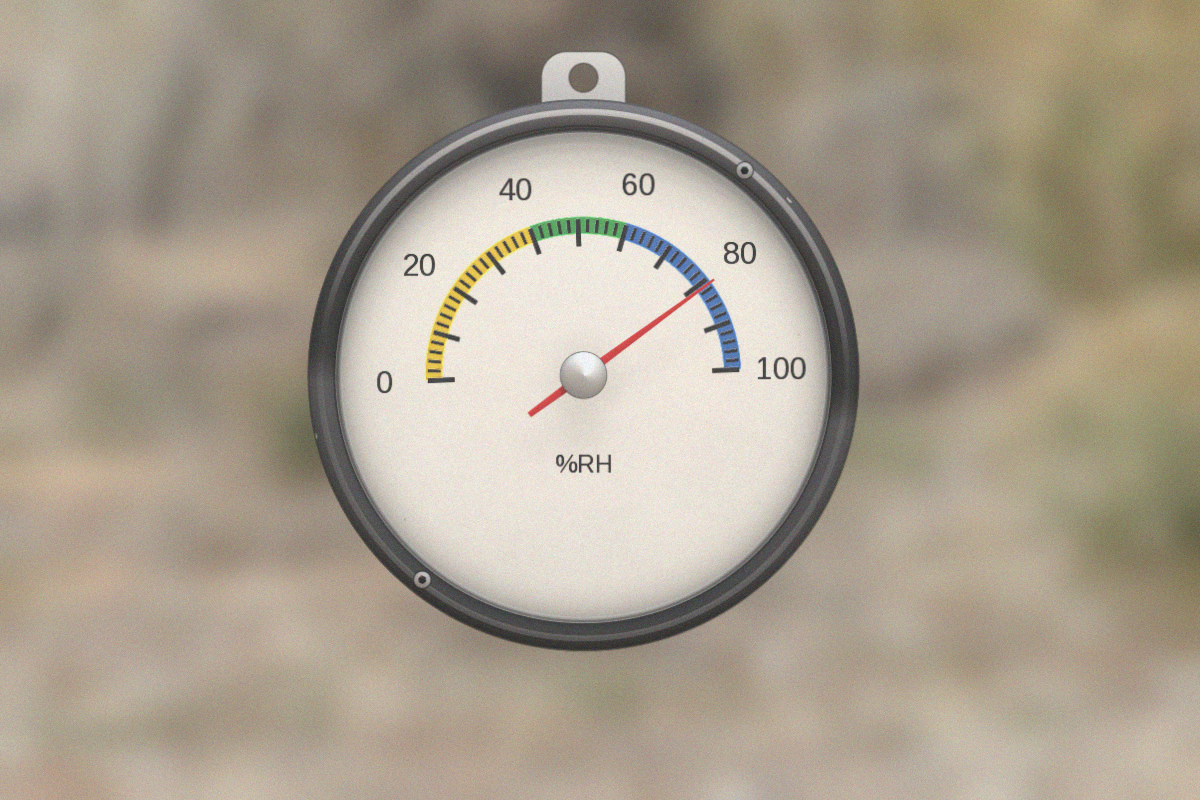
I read value=81 unit=%
